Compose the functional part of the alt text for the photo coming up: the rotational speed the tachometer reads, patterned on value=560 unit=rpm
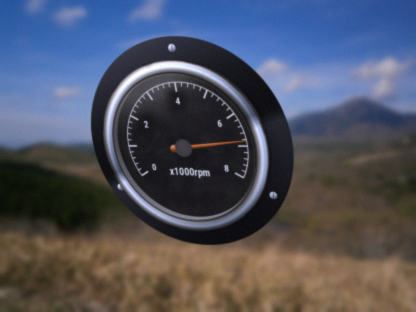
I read value=6800 unit=rpm
